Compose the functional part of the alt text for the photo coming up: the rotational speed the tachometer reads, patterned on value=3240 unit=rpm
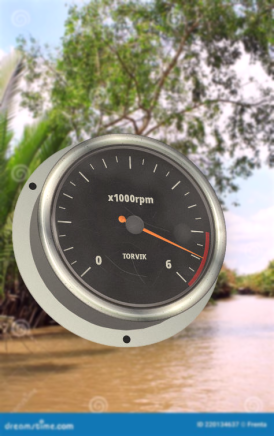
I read value=5500 unit=rpm
